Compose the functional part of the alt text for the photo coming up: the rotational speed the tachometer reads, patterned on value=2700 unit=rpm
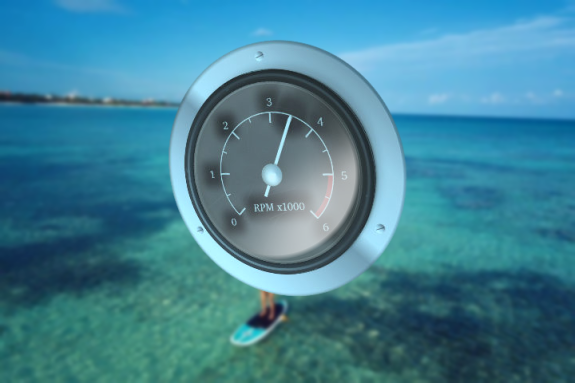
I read value=3500 unit=rpm
